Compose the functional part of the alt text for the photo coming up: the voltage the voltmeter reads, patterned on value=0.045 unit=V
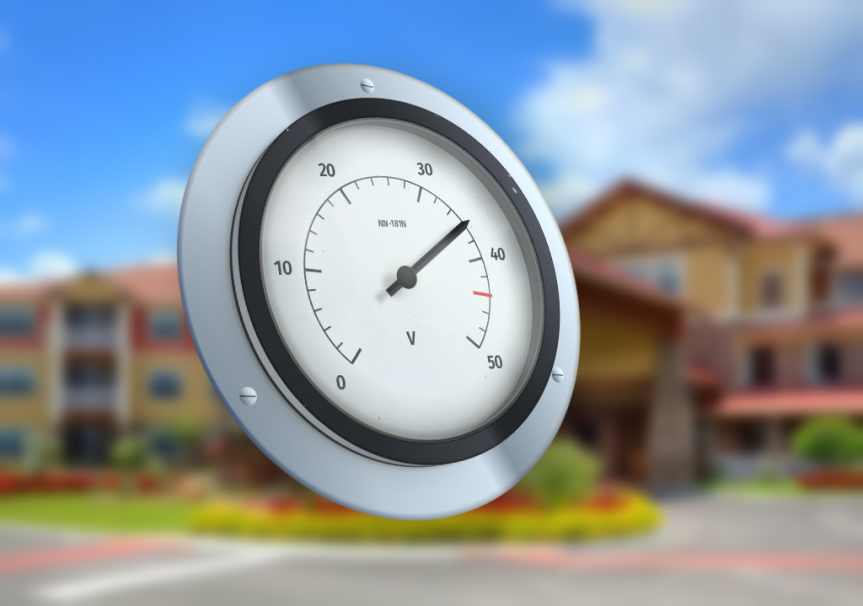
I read value=36 unit=V
